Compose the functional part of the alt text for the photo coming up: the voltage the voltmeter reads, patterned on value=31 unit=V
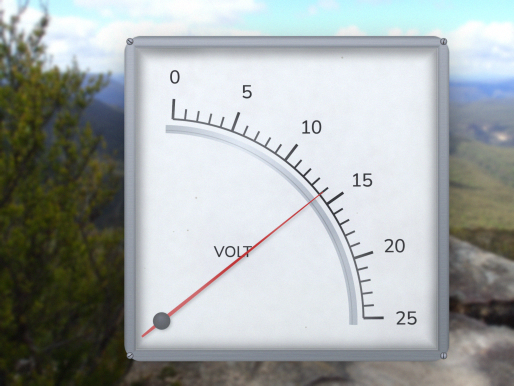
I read value=14 unit=V
